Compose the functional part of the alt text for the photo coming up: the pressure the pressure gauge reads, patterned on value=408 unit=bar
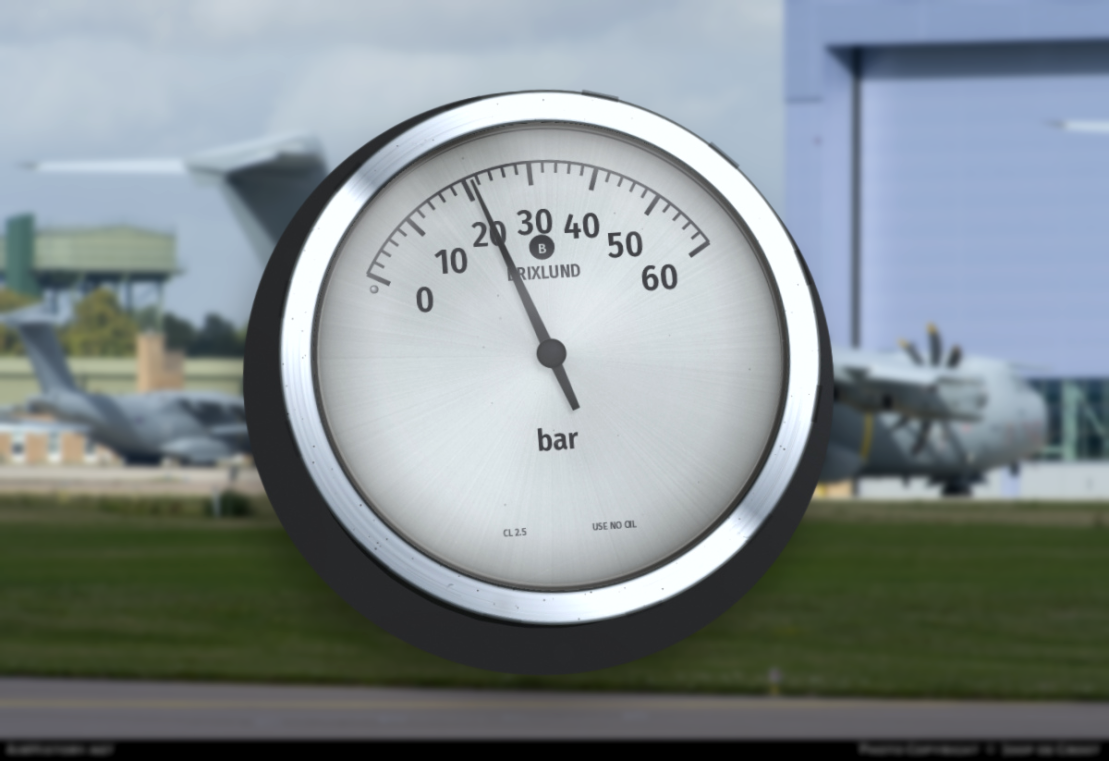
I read value=21 unit=bar
